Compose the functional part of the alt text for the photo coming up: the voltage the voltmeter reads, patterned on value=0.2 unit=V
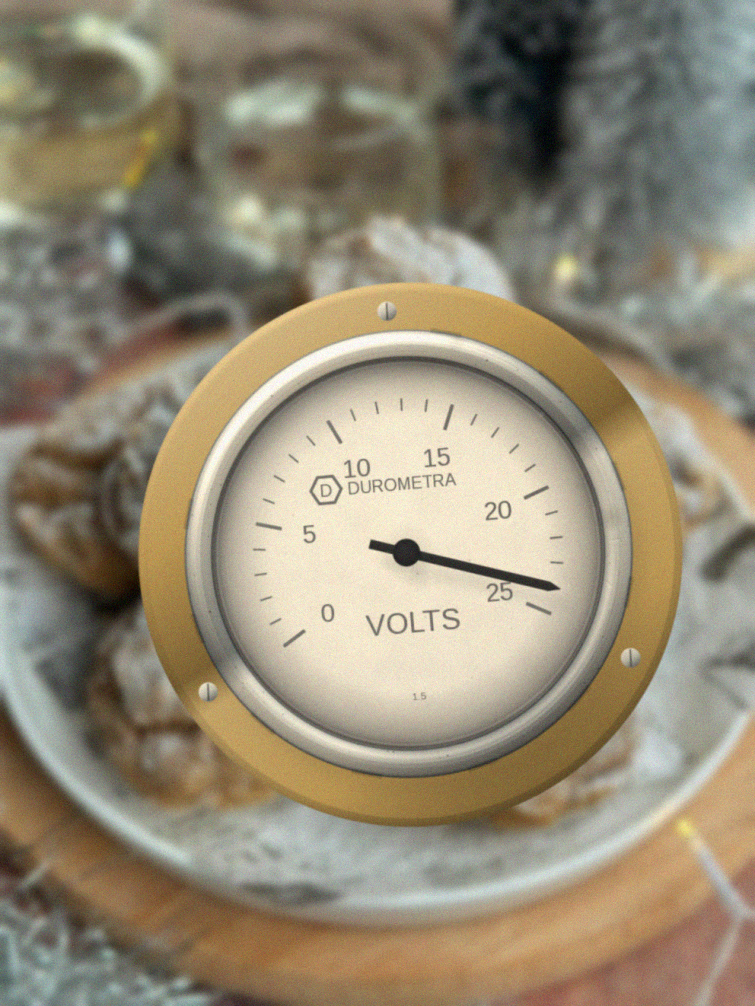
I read value=24 unit=V
